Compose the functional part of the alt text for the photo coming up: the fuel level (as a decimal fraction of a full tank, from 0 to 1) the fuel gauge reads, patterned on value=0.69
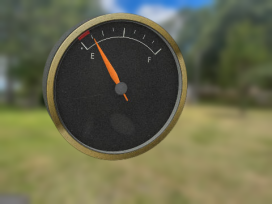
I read value=0.125
